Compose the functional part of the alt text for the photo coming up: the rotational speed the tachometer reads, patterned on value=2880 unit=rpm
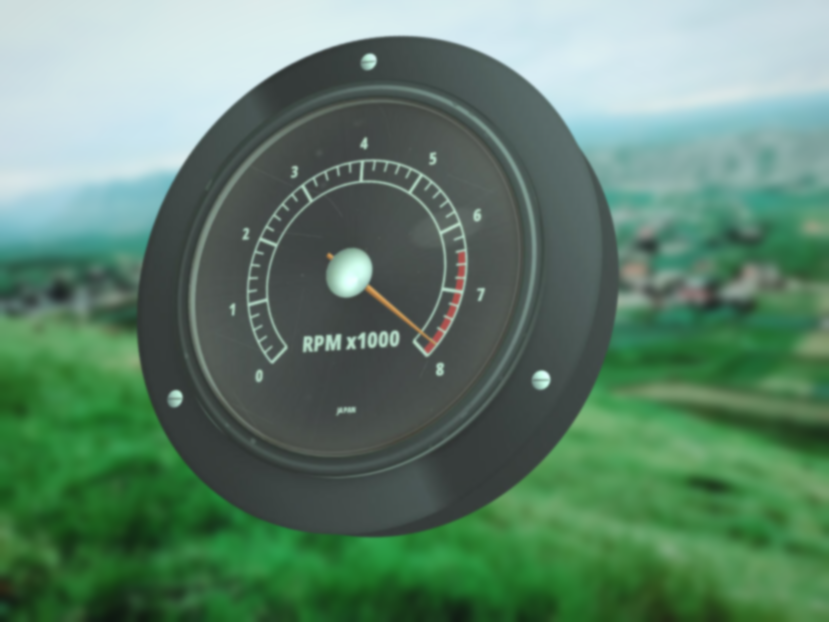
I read value=7800 unit=rpm
